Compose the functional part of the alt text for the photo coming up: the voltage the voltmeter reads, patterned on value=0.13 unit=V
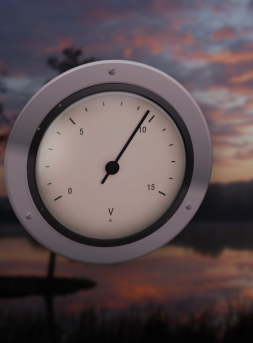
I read value=9.5 unit=V
